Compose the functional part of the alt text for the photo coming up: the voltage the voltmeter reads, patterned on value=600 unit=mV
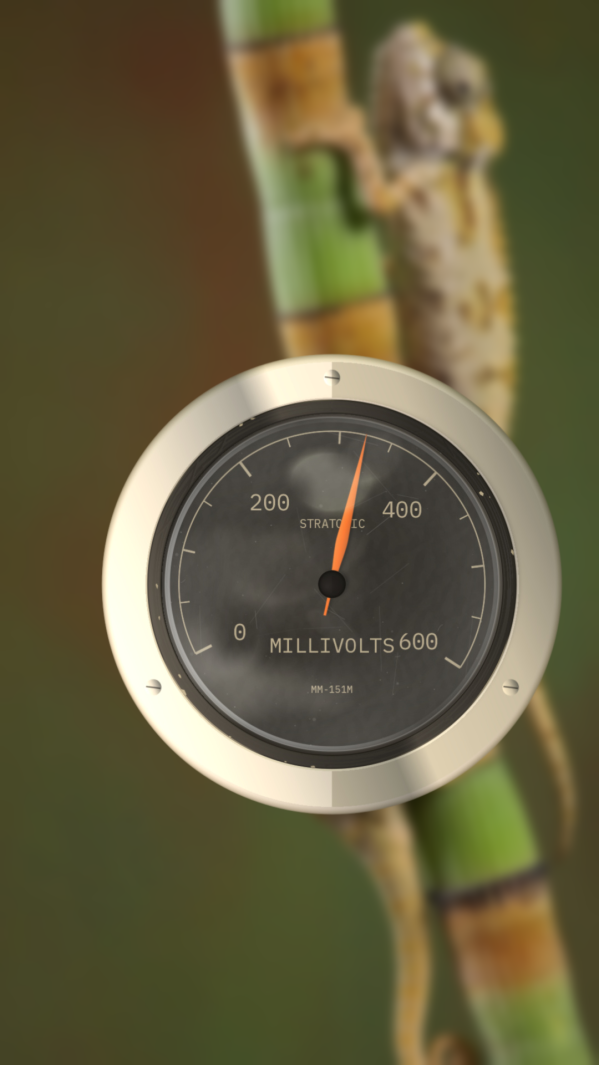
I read value=325 unit=mV
